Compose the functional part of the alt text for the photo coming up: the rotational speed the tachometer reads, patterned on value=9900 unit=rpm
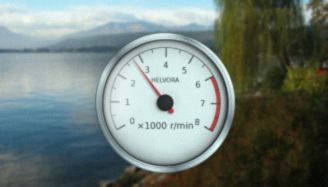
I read value=2750 unit=rpm
